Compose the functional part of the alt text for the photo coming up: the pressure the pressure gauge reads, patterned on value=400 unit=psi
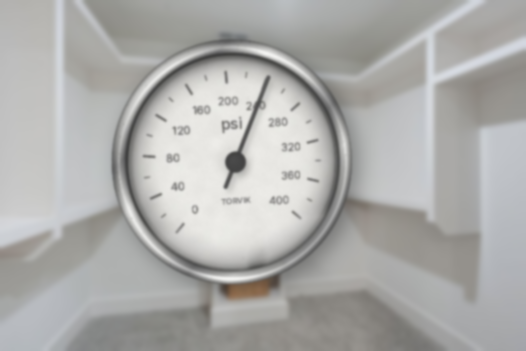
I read value=240 unit=psi
